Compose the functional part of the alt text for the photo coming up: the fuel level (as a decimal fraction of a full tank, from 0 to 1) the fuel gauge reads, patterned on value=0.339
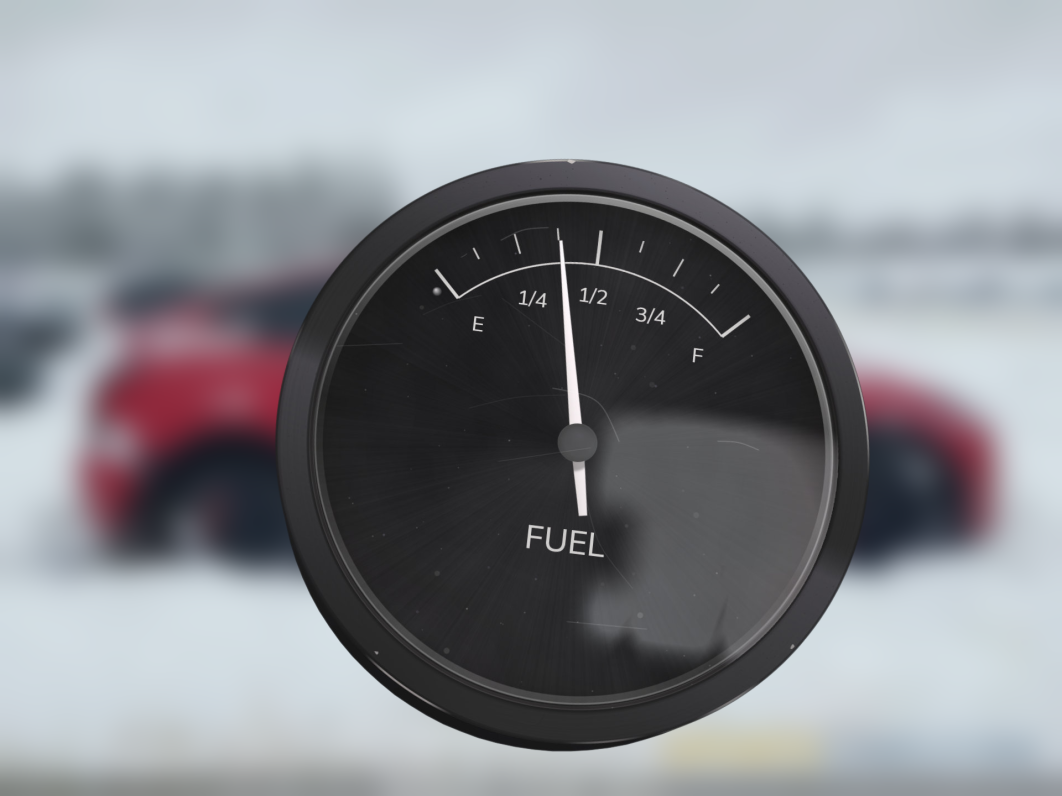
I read value=0.375
